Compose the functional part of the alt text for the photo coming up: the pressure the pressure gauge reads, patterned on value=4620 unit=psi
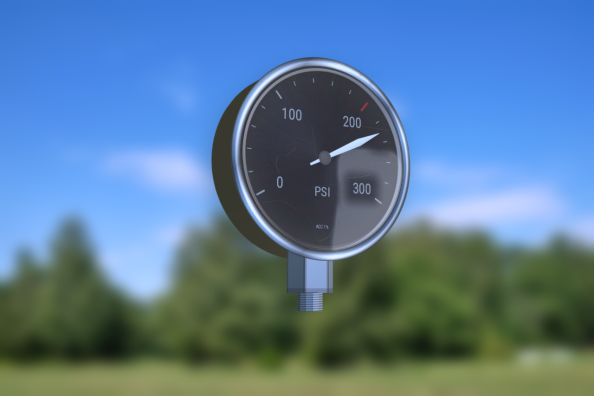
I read value=230 unit=psi
